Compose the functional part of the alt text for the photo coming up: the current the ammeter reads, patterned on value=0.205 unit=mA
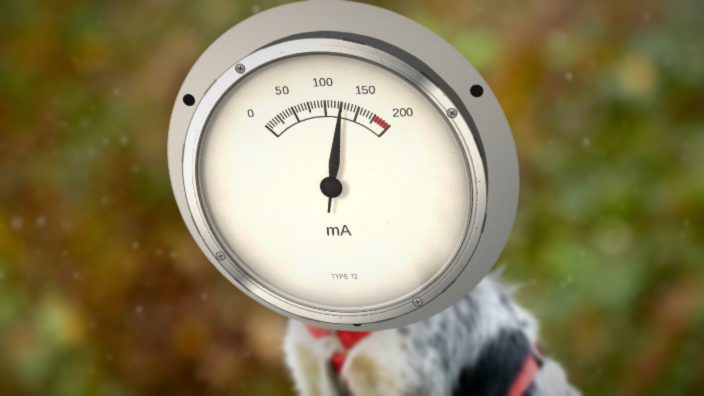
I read value=125 unit=mA
